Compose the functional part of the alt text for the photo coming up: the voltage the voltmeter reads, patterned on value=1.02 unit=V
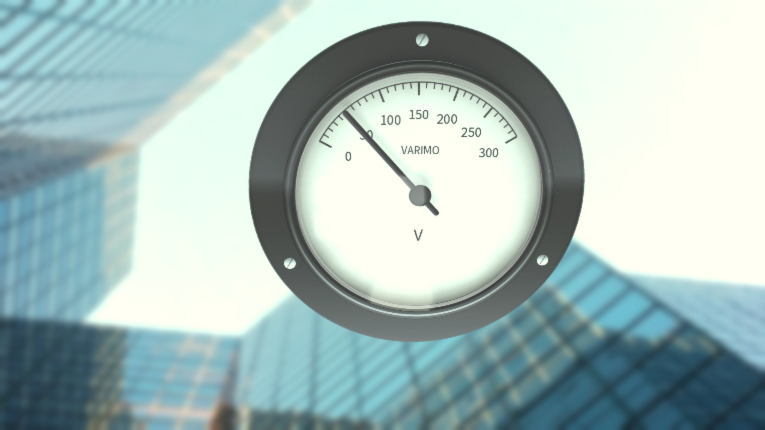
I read value=50 unit=V
